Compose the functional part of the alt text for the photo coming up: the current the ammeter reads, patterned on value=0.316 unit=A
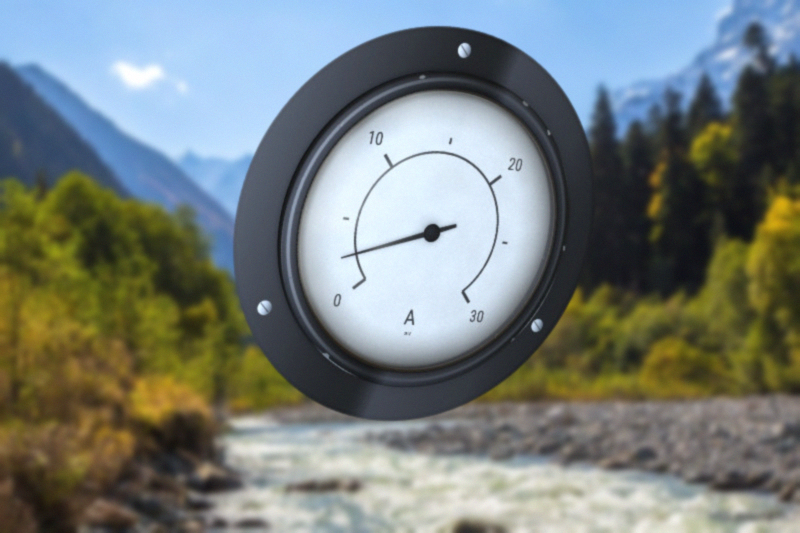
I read value=2.5 unit=A
